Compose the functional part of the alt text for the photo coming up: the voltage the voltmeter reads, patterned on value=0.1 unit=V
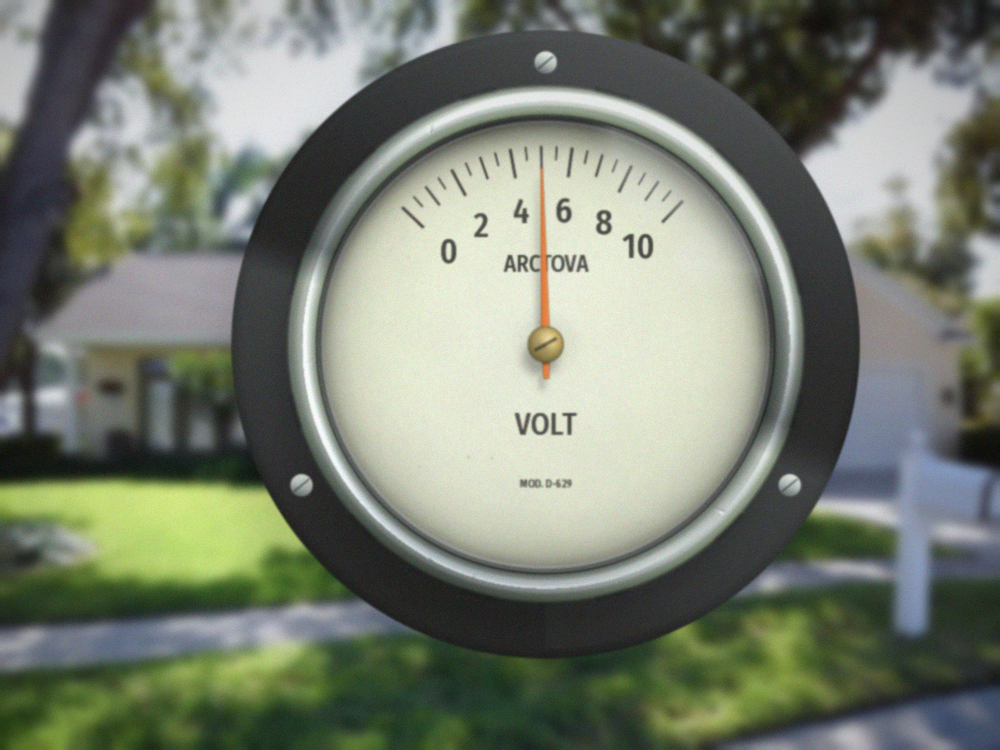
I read value=5 unit=V
